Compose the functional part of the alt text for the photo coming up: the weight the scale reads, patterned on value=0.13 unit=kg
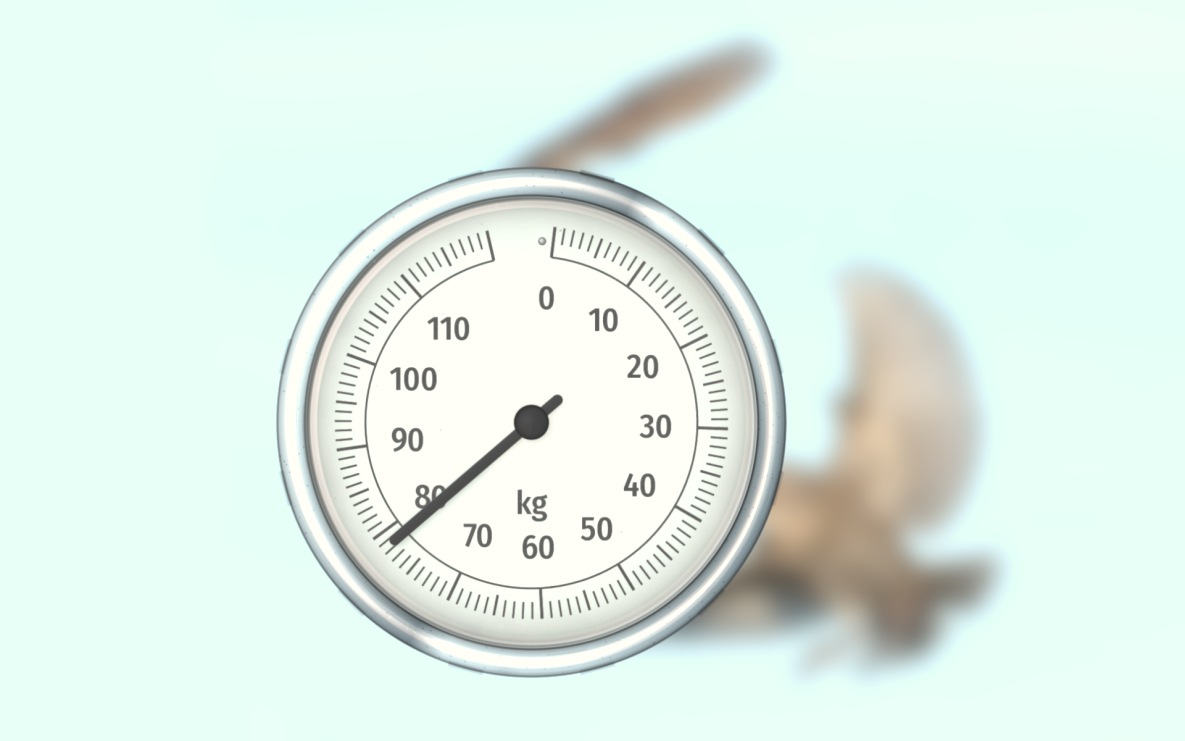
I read value=78.5 unit=kg
